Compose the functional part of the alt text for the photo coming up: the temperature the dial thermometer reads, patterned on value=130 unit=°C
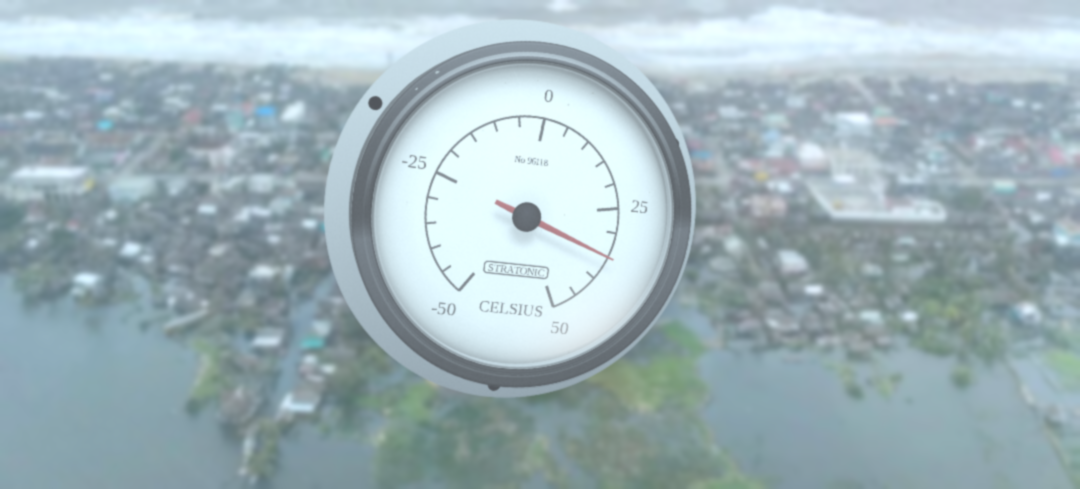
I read value=35 unit=°C
